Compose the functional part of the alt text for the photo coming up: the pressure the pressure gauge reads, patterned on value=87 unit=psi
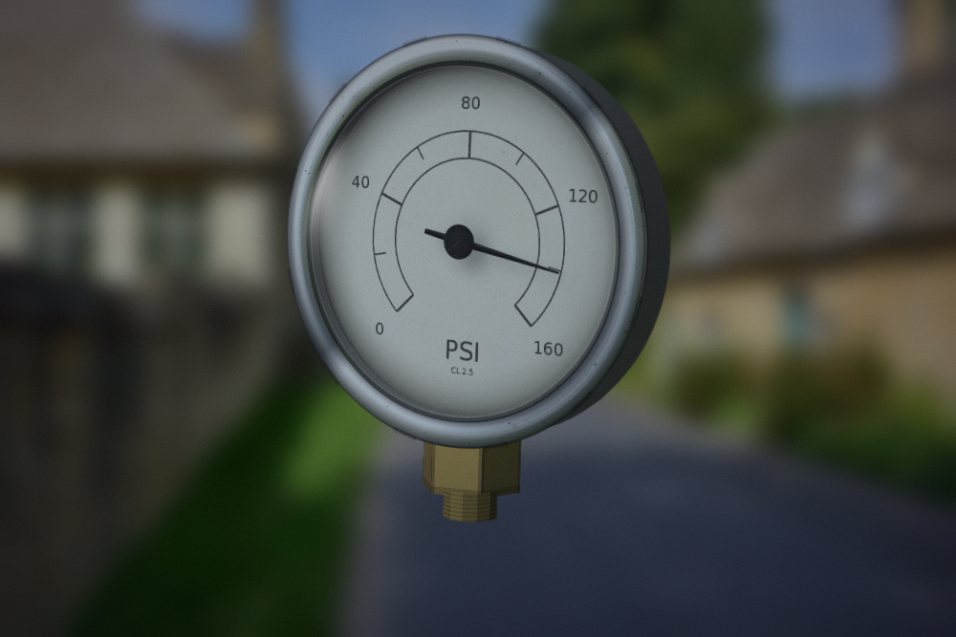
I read value=140 unit=psi
